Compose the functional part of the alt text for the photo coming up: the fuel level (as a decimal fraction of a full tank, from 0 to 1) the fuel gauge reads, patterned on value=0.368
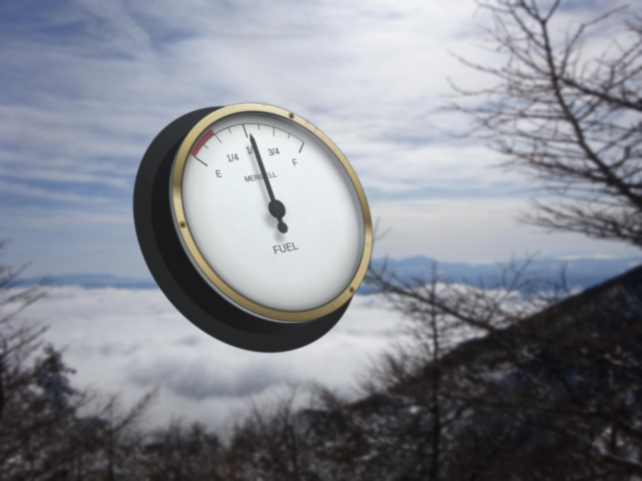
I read value=0.5
